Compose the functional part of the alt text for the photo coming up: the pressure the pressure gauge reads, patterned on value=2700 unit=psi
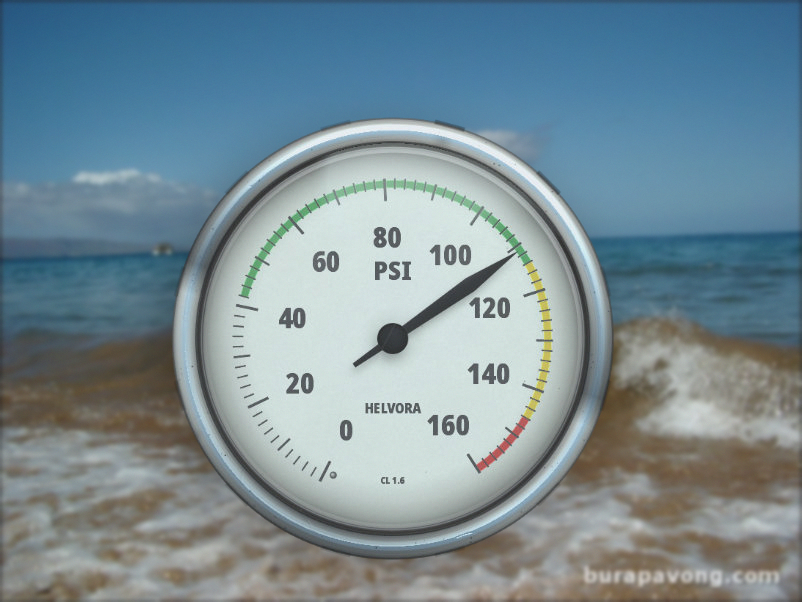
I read value=111 unit=psi
